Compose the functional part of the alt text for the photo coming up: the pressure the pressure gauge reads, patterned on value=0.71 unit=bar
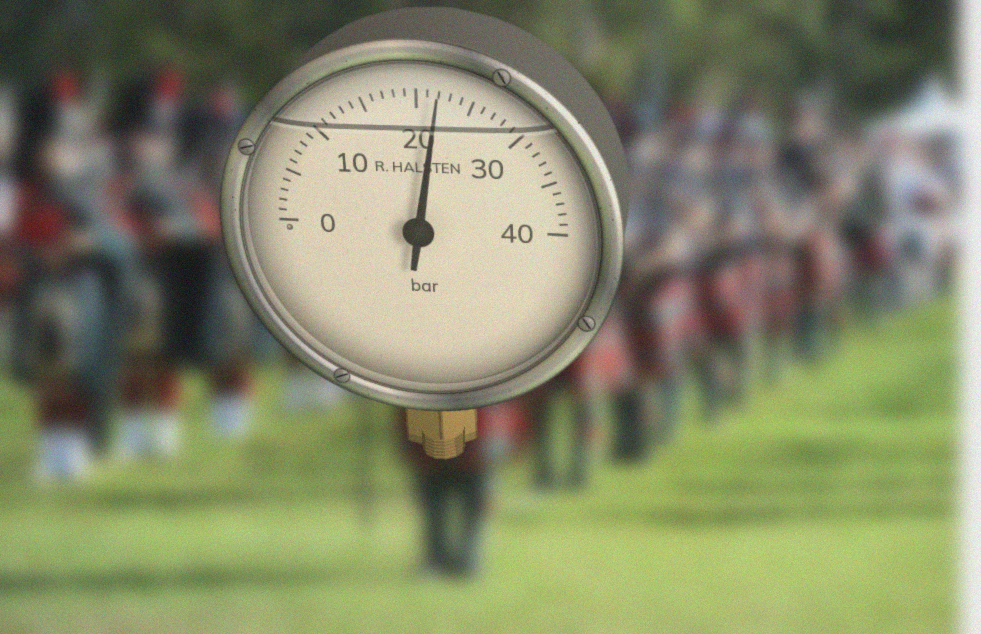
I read value=22 unit=bar
